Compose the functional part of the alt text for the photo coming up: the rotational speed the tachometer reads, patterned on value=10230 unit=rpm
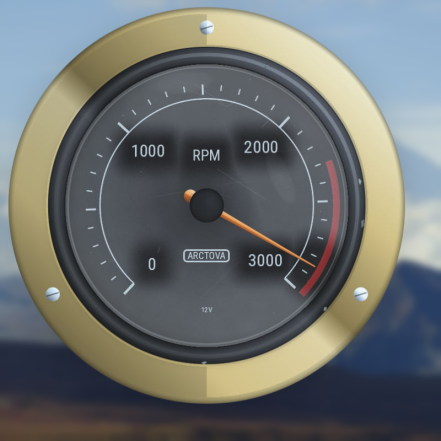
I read value=2850 unit=rpm
